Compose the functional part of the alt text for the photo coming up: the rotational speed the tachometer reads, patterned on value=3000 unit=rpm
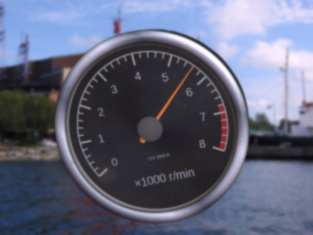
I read value=5600 unit=rpm
